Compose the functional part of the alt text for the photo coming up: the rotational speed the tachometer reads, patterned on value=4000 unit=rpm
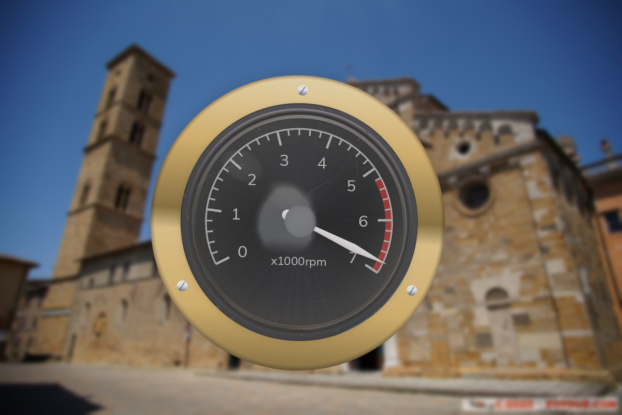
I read value=6800 unit=rpm
